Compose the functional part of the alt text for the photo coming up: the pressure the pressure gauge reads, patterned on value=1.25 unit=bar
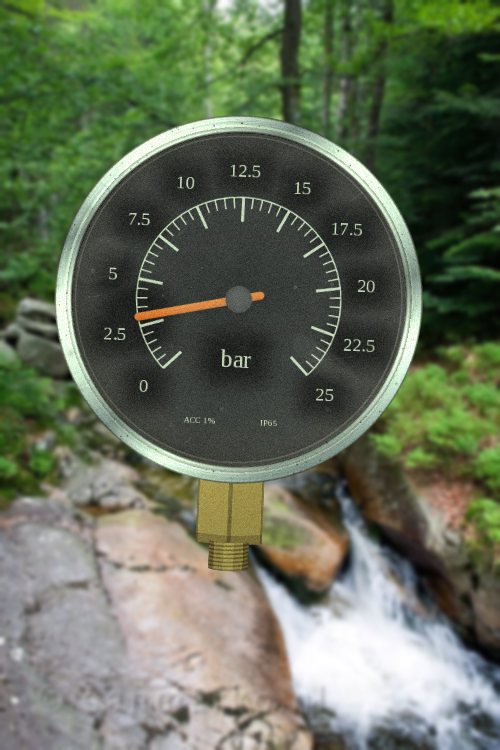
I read value=3 unit=bar
